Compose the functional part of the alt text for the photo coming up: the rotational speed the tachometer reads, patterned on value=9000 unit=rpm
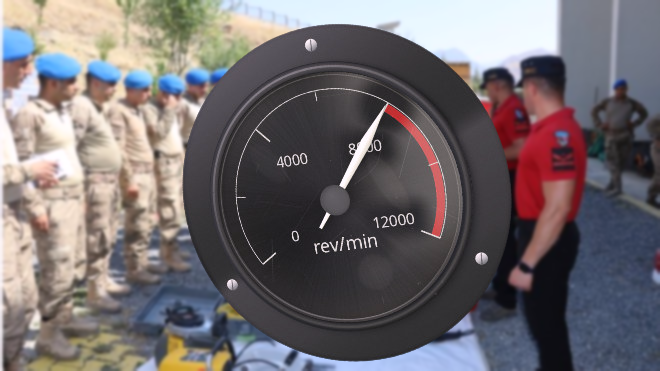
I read value=8000 unit=rpm
